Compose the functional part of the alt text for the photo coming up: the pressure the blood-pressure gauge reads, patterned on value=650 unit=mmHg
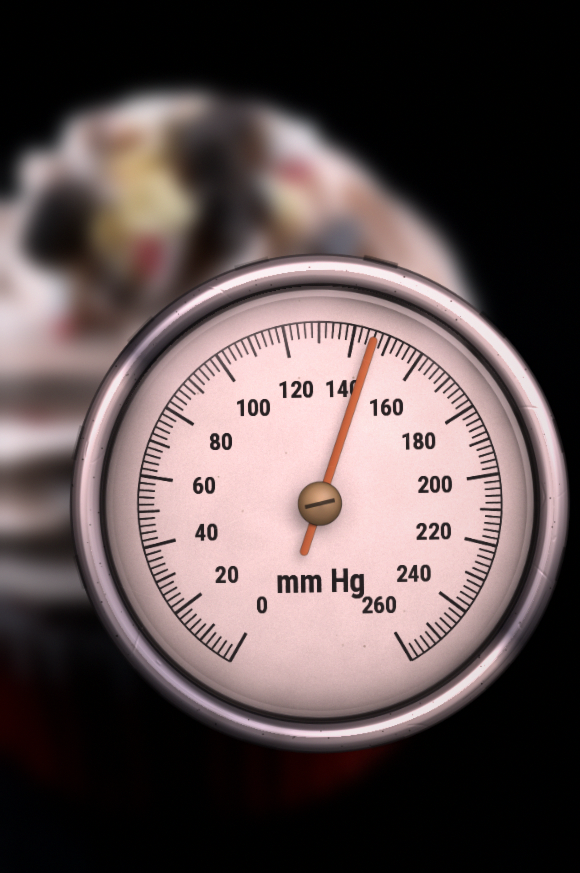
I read value=146 unit=mmHg
